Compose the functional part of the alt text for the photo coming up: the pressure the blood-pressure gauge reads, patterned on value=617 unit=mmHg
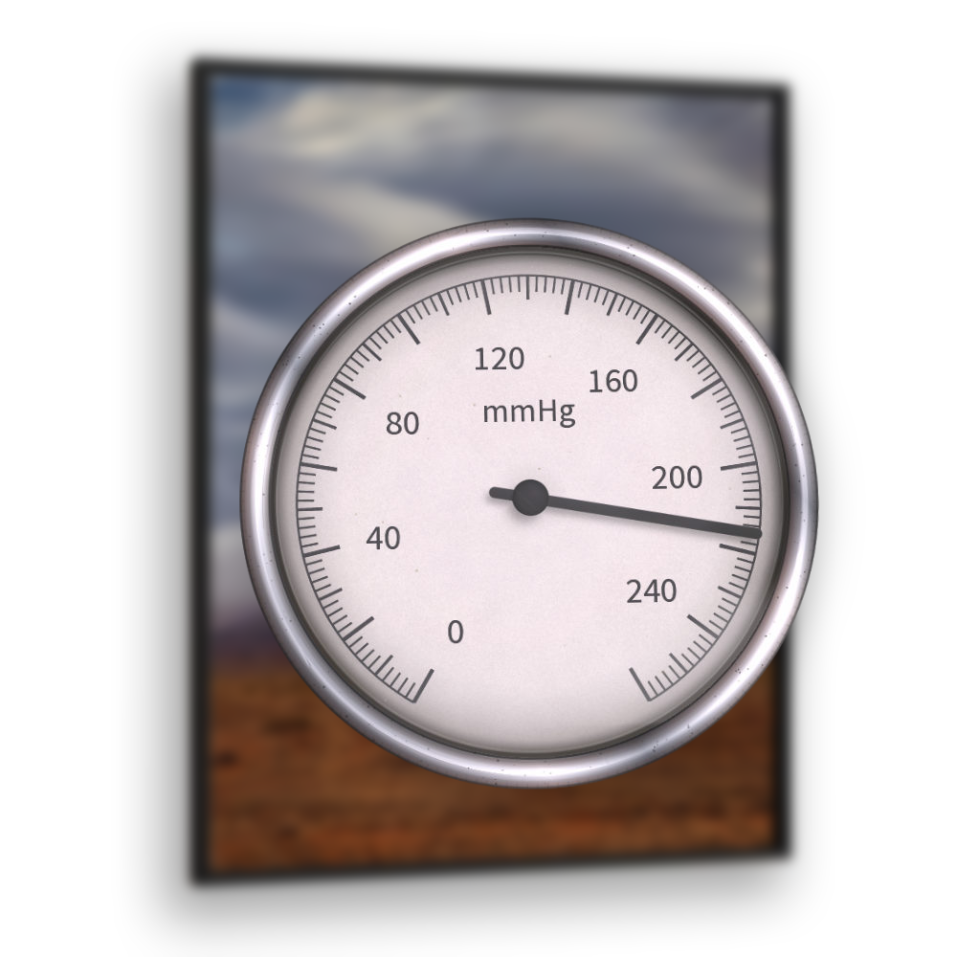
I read value=216 unit=mmHg
